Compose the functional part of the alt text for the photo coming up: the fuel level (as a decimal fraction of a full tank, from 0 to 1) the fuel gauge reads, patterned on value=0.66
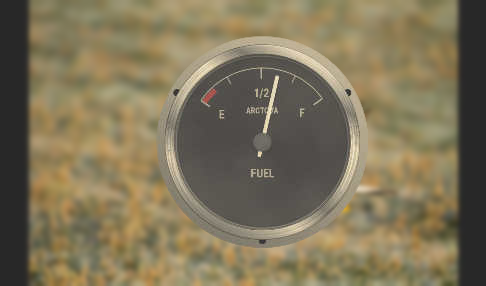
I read value=0.625
